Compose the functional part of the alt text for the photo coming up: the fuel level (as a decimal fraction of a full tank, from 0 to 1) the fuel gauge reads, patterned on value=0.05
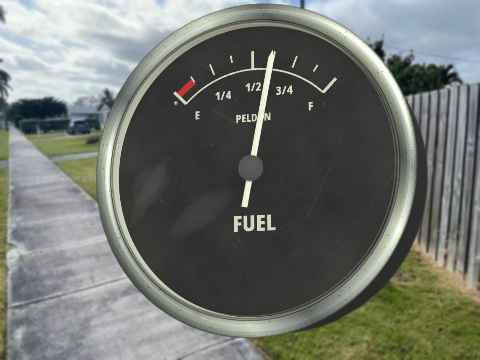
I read value=0.625
